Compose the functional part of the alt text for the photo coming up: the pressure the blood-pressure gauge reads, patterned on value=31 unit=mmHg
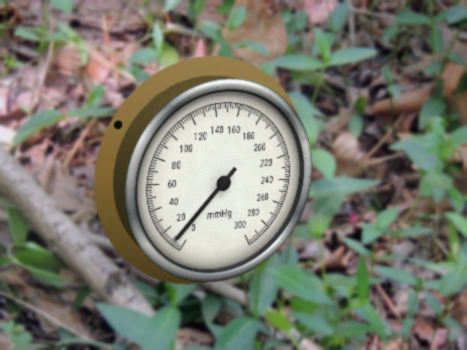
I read value=10 unit=mmHg
